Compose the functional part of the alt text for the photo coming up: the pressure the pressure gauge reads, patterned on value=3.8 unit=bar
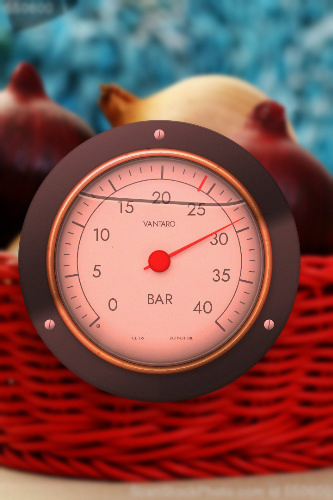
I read value=29 unit=bar
